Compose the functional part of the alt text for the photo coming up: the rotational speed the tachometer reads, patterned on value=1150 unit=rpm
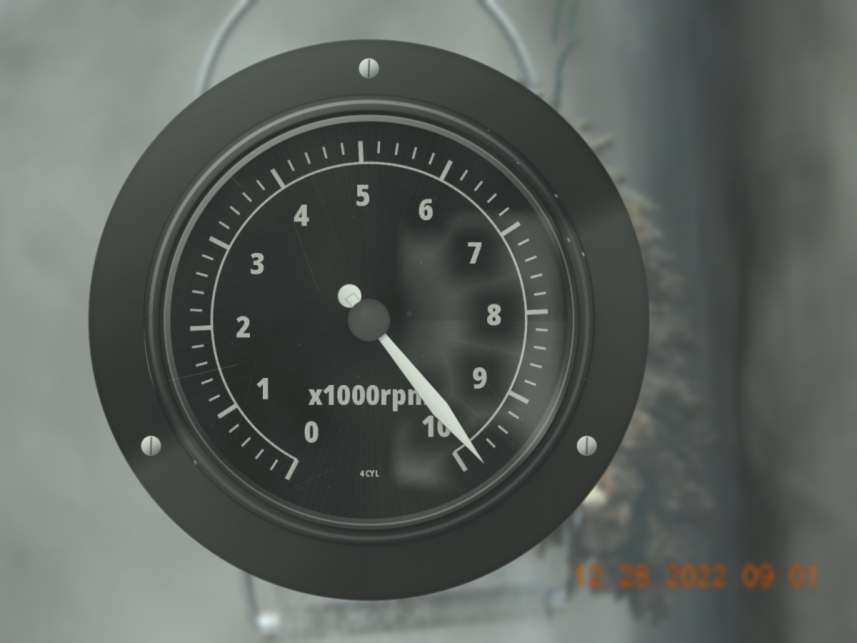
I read value=9800 unit=rpm
